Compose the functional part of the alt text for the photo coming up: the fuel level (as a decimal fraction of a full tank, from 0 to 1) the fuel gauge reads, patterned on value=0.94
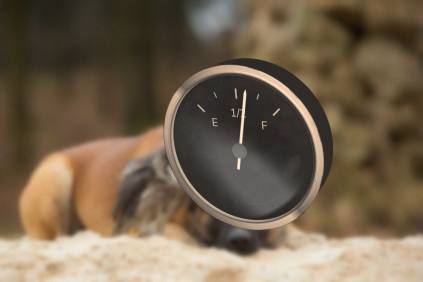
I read value=0.625
